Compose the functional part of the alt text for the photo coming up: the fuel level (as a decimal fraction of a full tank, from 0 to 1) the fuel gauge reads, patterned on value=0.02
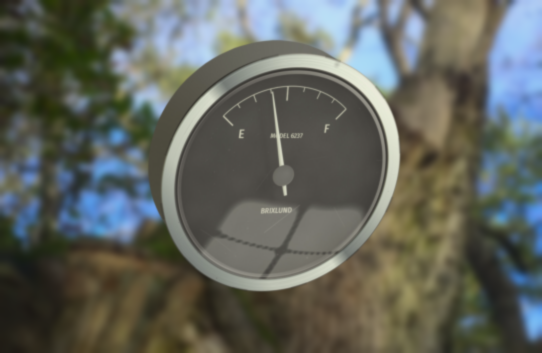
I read value=0.375
